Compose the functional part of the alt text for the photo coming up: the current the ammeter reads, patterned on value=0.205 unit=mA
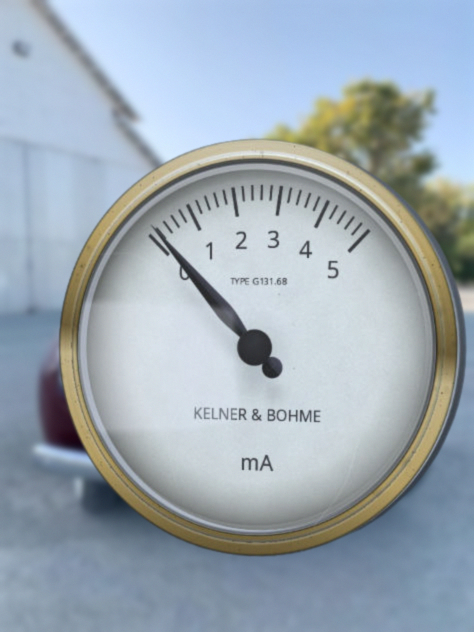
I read value=0.2 unit=mA
